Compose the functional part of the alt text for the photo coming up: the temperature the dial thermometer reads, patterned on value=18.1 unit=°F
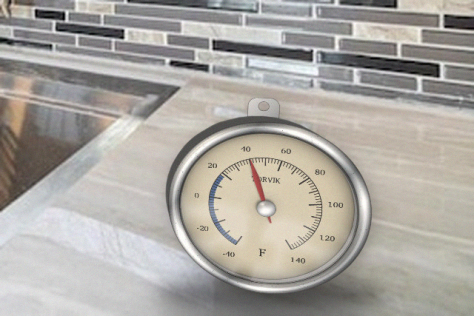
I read value=40 unit=°F
